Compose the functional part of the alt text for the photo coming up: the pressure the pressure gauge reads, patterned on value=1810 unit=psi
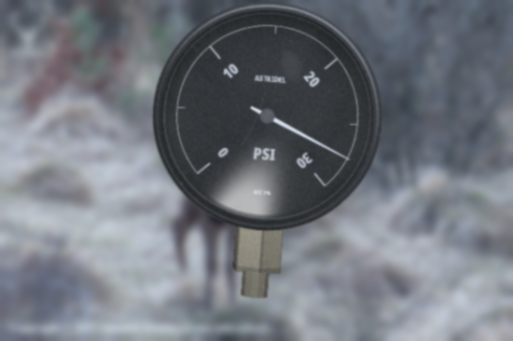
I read value=27.5 unit=psi
